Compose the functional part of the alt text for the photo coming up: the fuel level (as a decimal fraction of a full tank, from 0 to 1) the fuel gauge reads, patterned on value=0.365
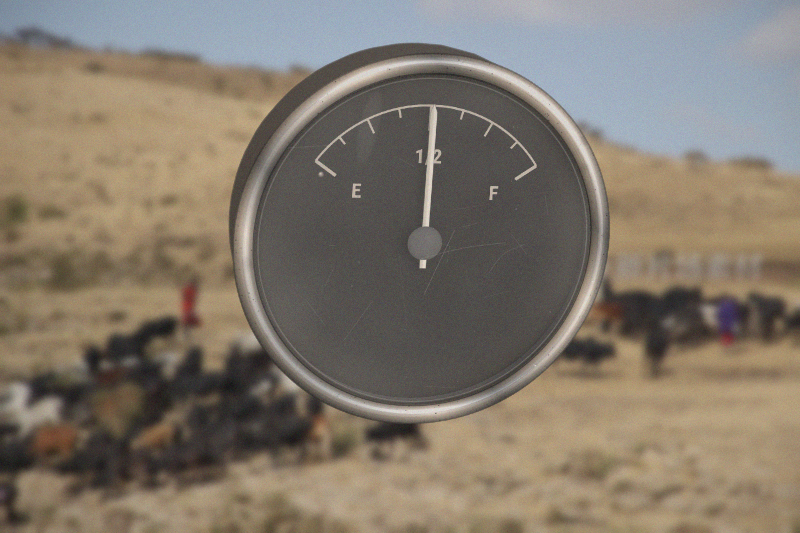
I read value=0.5
